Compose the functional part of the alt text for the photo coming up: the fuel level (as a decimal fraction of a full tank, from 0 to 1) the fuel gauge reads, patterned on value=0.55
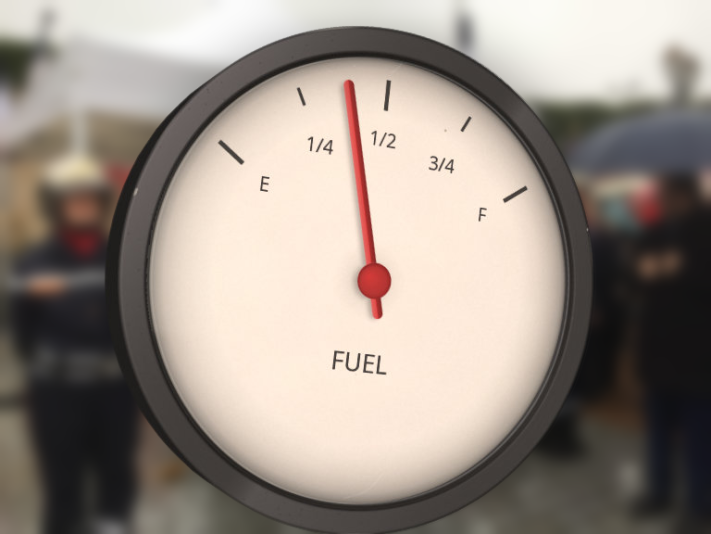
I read value=0.375
